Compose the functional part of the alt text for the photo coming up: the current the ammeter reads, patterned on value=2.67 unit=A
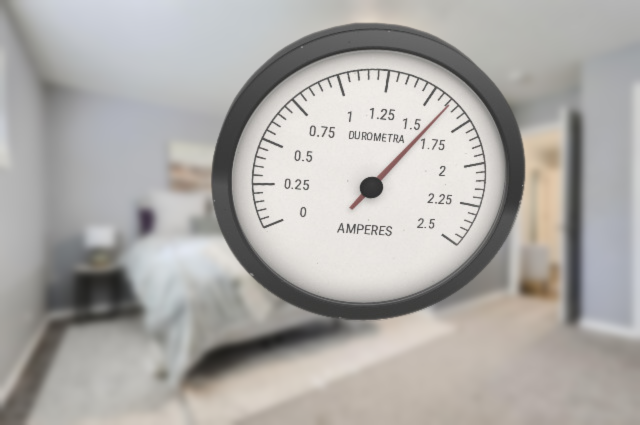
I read value=1.6 unit=A
